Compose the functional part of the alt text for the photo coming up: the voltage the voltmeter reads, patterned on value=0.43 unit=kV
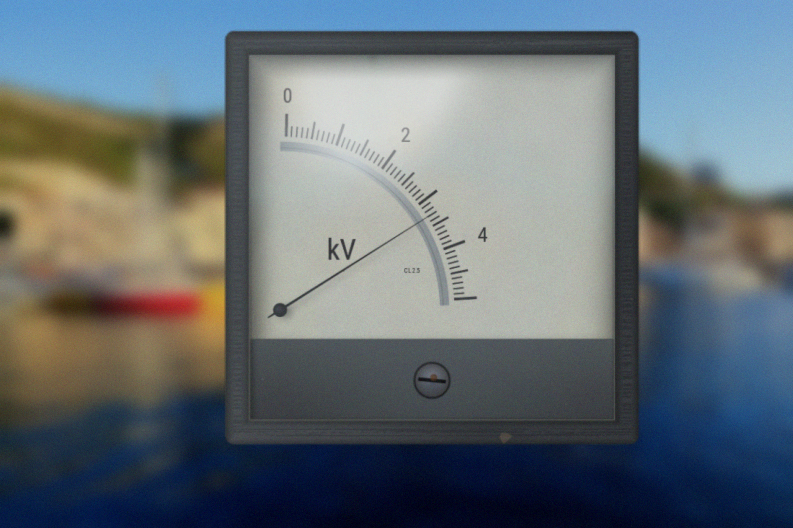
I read value=3.3 unit=kV
